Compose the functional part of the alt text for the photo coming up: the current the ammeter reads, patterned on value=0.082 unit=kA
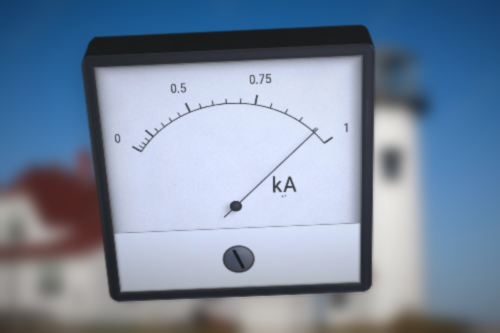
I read value=0.95 unit=kA
